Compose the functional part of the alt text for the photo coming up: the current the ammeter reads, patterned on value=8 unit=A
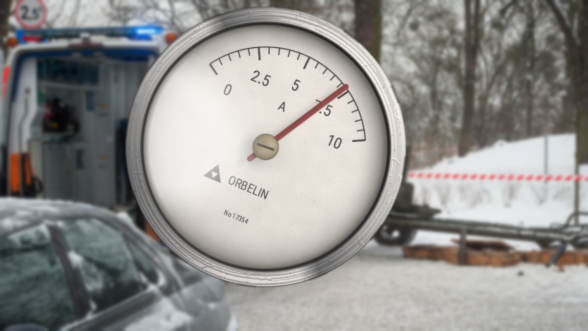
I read value=7.25 unit=A
